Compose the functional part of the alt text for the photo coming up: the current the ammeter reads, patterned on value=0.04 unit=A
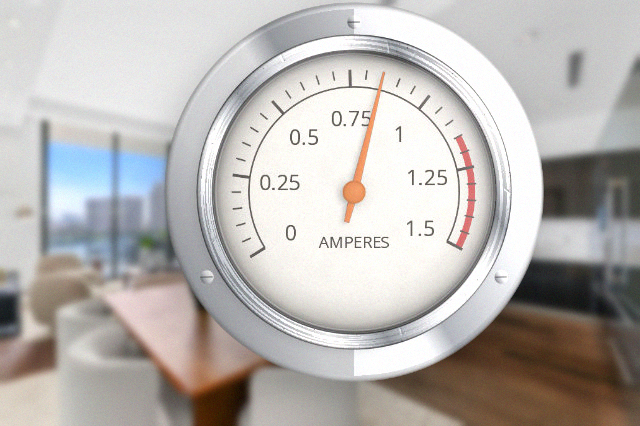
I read value=0.85 unit=A
